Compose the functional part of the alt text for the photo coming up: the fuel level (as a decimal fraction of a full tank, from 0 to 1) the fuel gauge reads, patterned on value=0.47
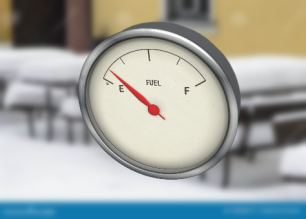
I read value=0.125
